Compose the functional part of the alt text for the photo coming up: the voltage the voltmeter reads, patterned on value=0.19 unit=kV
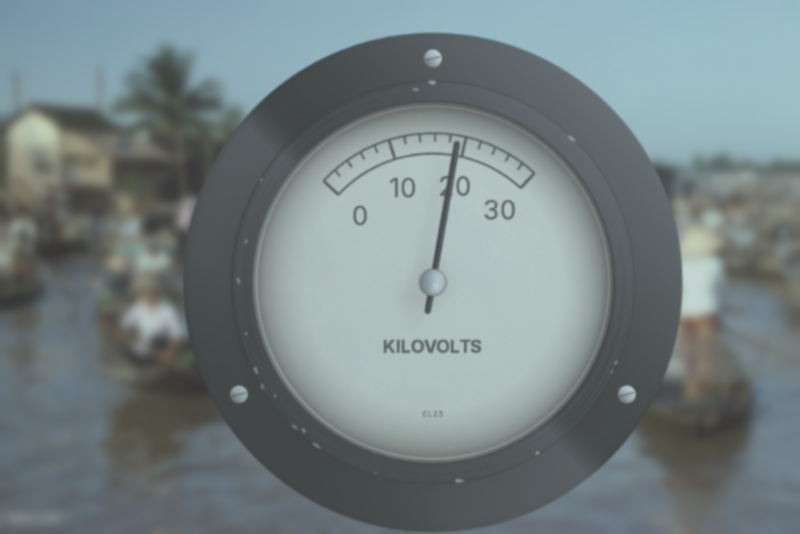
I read value=19 unit=kV
